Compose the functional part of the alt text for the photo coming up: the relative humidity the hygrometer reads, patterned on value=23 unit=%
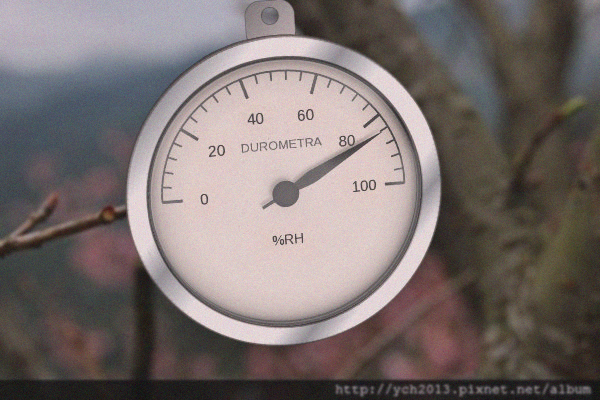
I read value=84 unit=%
